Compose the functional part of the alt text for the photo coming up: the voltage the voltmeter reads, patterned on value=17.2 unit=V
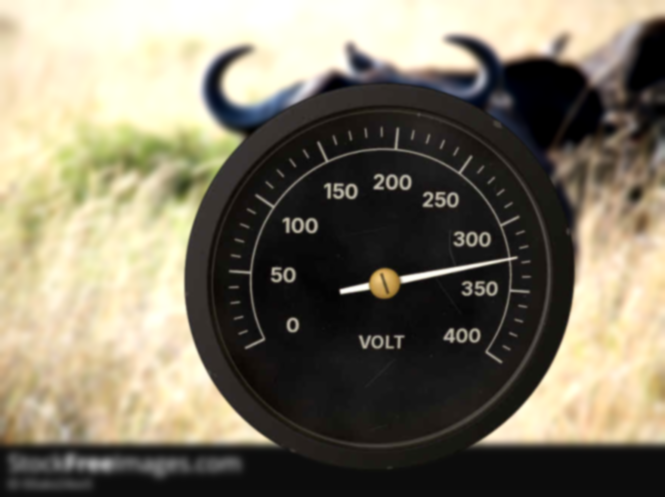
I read value=325 unit=V
